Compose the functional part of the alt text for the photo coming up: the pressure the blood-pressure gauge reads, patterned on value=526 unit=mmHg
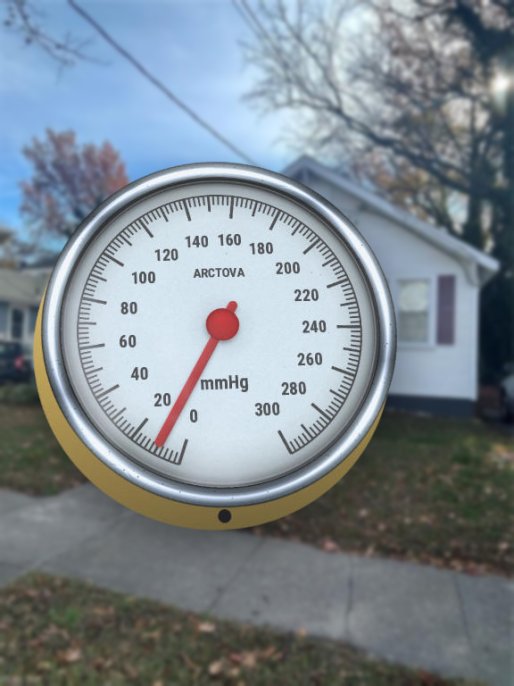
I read value=10 unit=mmHg
